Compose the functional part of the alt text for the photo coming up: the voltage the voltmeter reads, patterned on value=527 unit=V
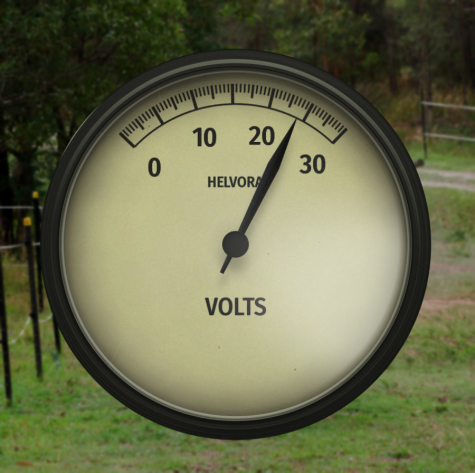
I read value=24 unit=V
